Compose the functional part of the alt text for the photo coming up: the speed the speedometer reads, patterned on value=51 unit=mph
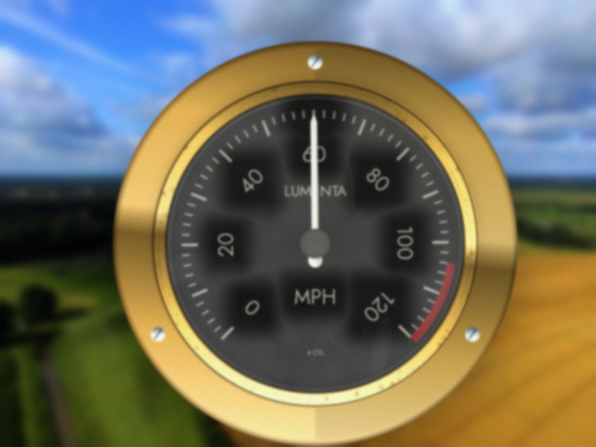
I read value=60 unit=mph
